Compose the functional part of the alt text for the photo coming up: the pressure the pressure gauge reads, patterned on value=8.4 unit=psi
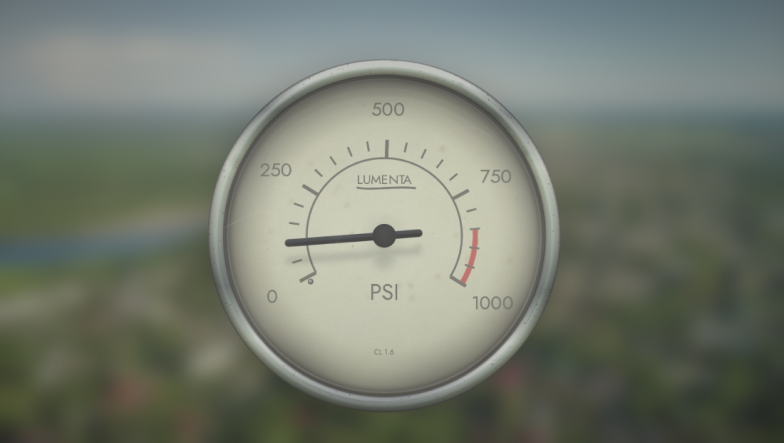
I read value=100 unit=psi
